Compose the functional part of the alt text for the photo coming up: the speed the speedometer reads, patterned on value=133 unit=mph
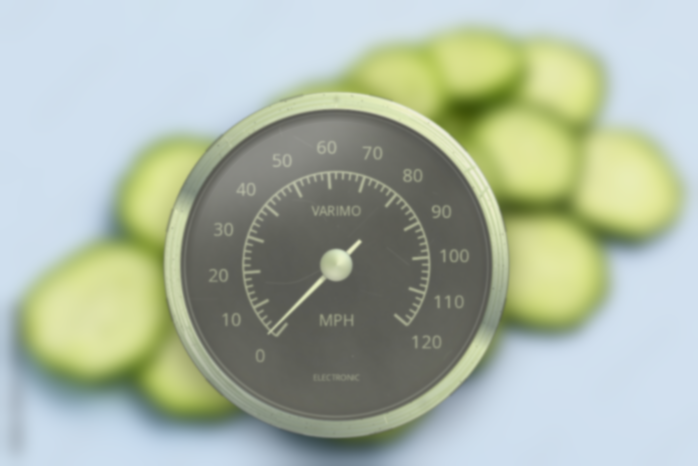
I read value=2 unit=mph
